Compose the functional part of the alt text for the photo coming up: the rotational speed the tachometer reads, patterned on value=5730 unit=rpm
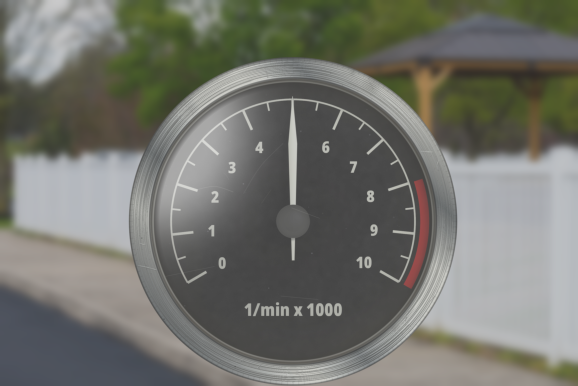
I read value=5000 unit=rpm
